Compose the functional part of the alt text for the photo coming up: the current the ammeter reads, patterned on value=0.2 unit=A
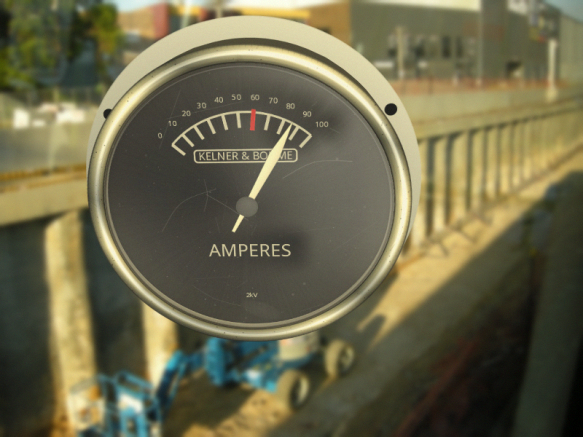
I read value=85 unit=A
